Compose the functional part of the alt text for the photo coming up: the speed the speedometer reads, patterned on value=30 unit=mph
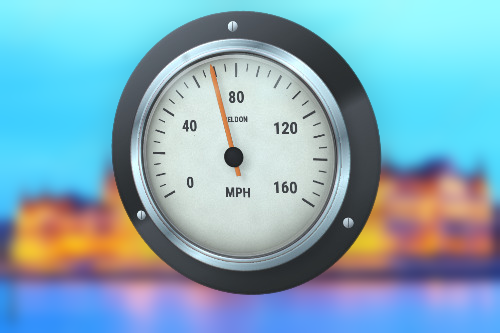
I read value=70 unit=mph
